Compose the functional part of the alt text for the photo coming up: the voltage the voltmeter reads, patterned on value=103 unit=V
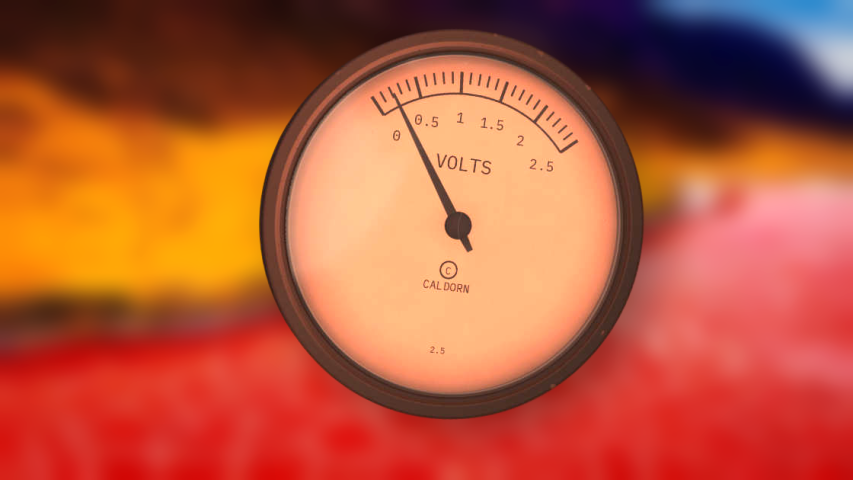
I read value=0.2 unit=V
